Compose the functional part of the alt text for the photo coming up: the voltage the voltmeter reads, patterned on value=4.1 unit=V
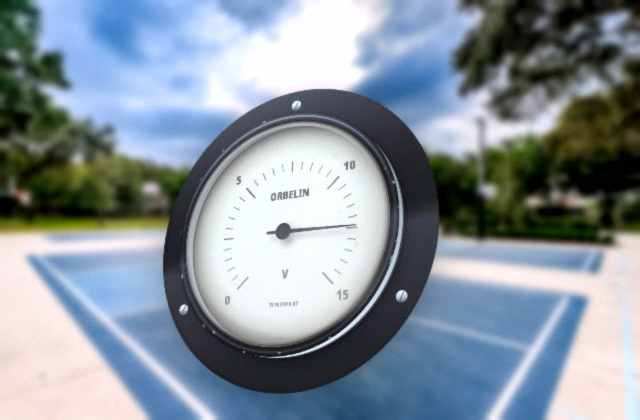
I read value=12.5 unit=V
